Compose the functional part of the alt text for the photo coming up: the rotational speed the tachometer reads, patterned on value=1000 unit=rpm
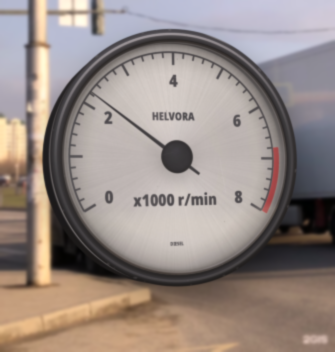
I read value=2200 unit=rpm
